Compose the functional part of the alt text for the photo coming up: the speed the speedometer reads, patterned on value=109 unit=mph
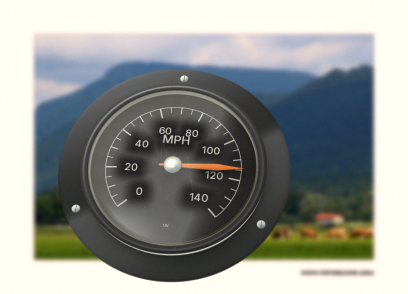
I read value=115 unit=mph
